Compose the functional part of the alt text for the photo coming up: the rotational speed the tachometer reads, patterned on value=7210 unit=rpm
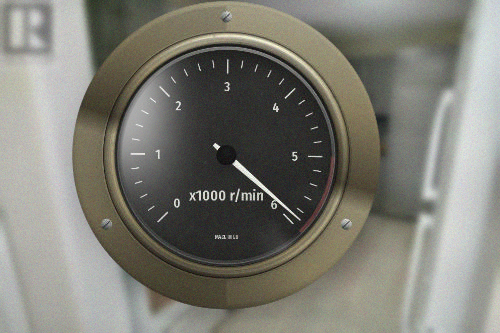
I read value=5900 unit=rpm
